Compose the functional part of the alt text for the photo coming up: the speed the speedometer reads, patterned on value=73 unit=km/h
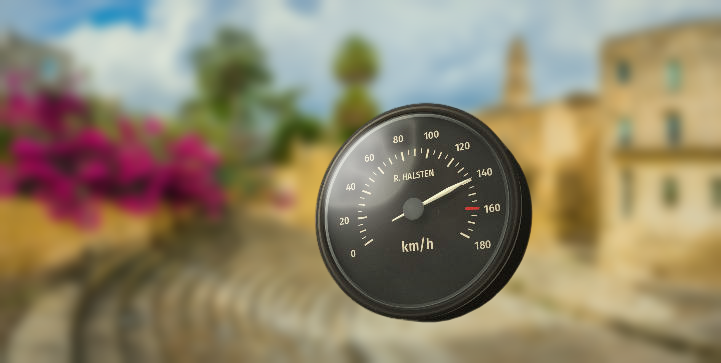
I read value=140 unit=km/h
